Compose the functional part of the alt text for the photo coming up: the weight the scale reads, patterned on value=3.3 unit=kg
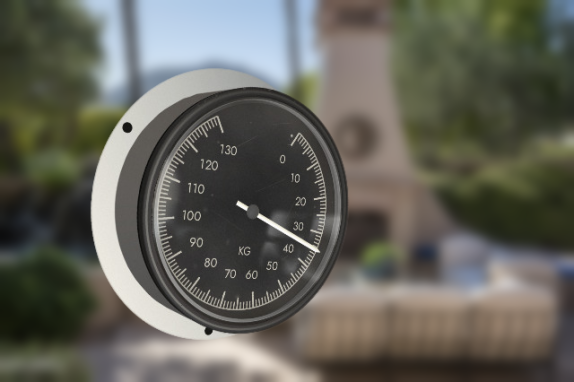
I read value=35 unit=kg
